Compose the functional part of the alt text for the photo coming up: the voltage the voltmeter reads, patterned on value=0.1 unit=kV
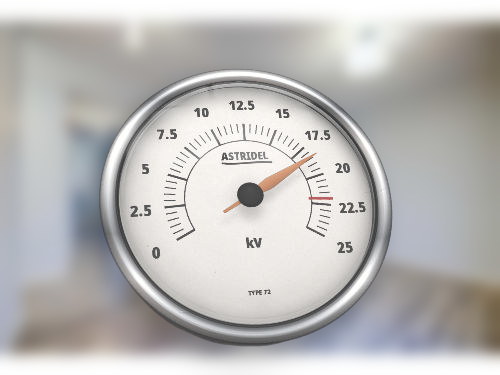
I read value=18.5 unit=kV
